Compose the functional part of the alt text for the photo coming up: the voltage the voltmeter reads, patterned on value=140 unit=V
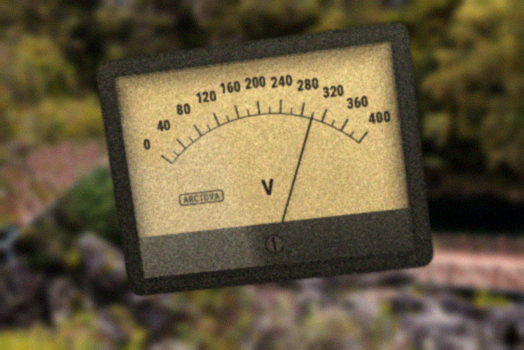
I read value=300 unit=V
